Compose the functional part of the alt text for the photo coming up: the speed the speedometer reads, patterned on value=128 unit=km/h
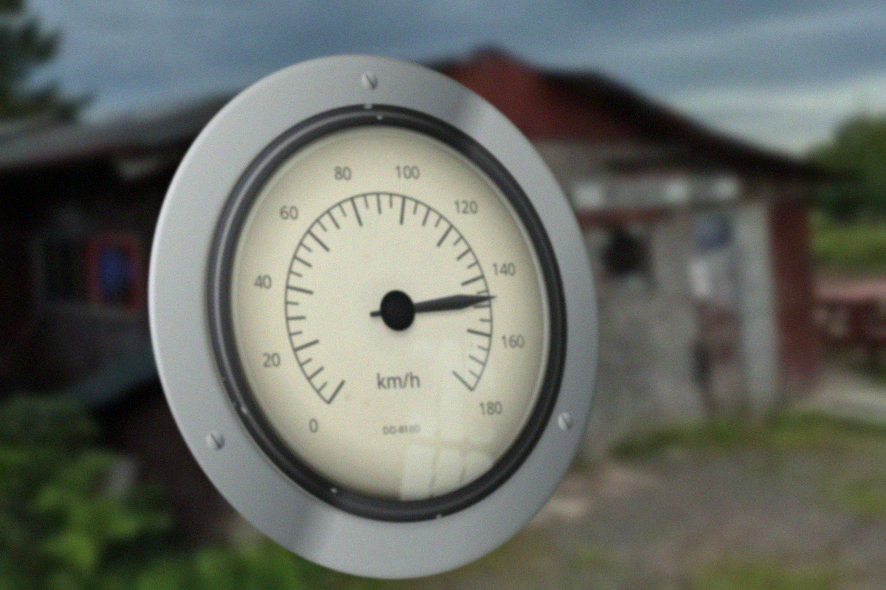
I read value=147.5 unit=km/h
